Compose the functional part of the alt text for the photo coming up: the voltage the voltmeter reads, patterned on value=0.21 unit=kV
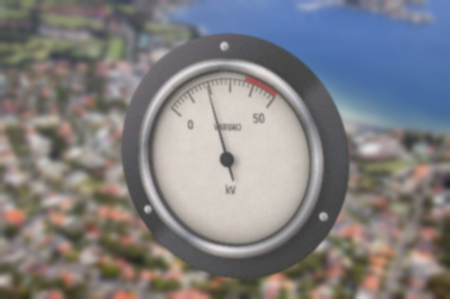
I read value=20 unit=kV
